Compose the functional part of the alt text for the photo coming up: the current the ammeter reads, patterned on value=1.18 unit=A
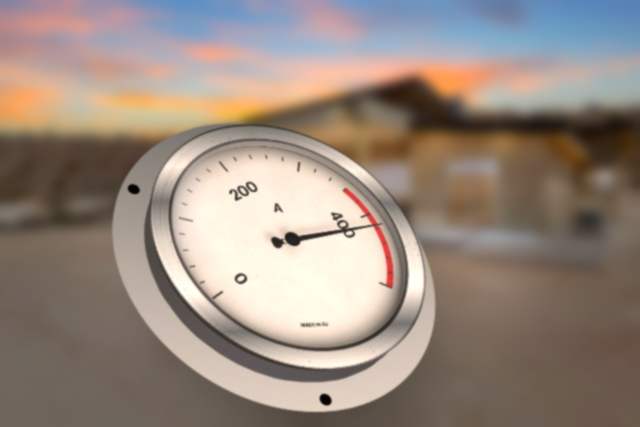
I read value=420 unit=A
